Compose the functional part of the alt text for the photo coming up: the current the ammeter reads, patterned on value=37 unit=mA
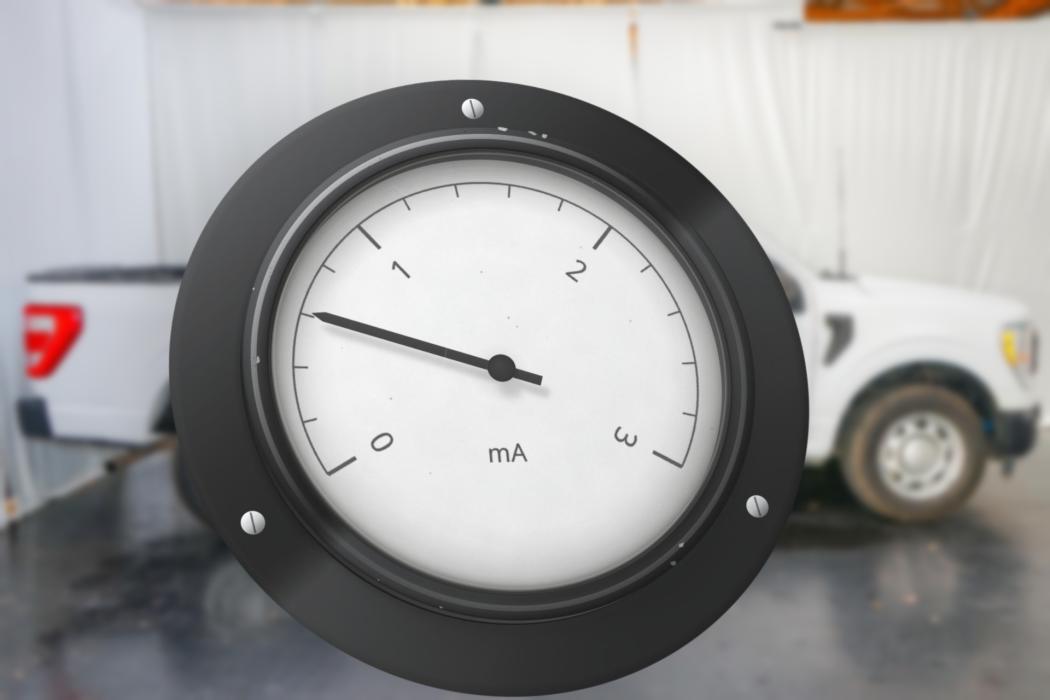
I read value=0.6 unit=mA
